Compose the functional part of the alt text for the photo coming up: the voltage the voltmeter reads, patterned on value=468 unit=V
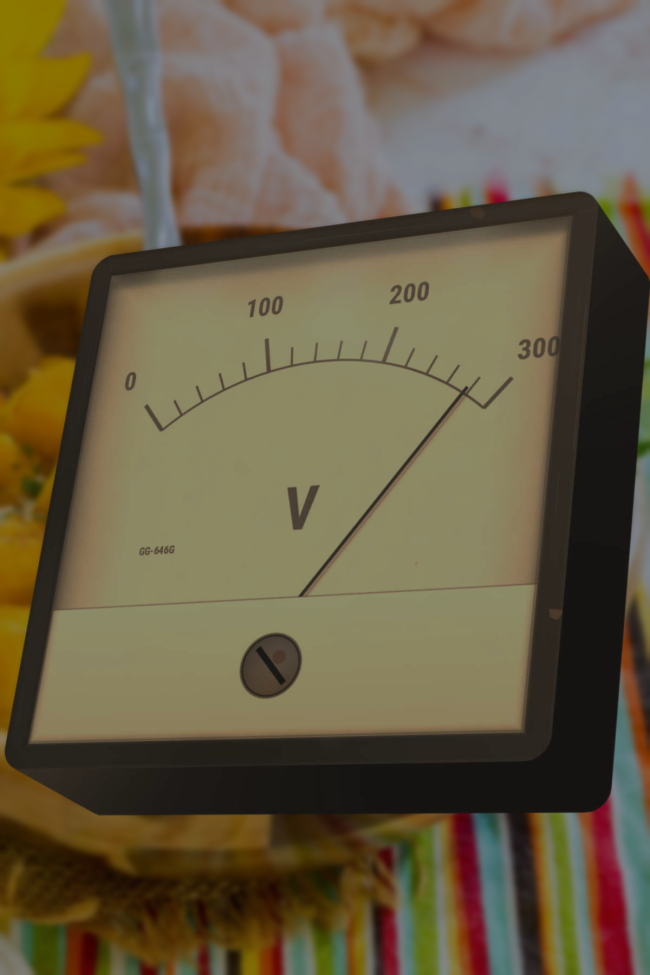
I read value=280 unit=V
